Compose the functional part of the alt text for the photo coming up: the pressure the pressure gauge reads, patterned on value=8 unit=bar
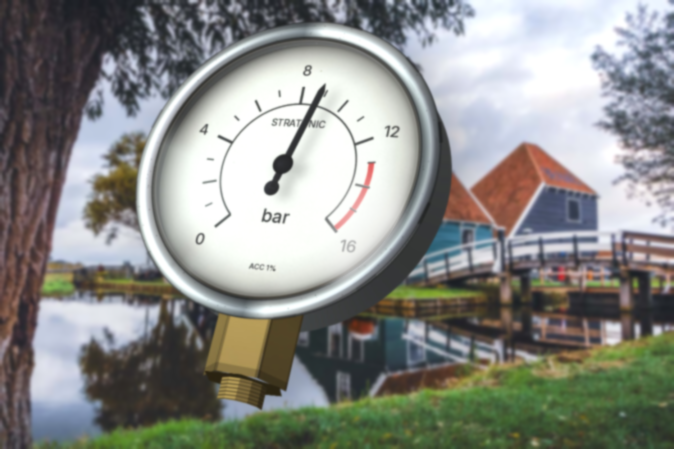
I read value=9 unit=bar
